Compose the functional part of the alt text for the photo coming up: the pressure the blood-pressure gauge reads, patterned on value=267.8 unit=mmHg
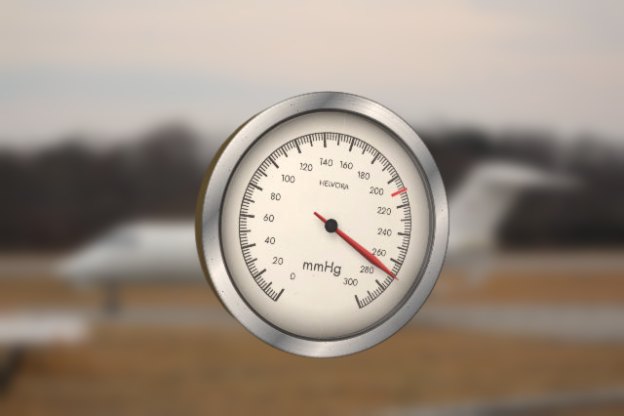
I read value=270 unit=mmHg
